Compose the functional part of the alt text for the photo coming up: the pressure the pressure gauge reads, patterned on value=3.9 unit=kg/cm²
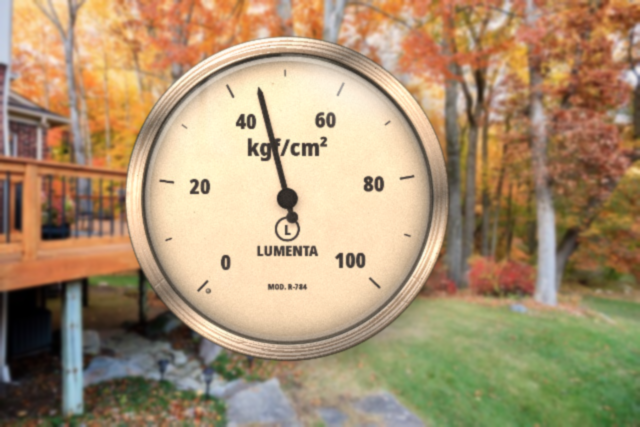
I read value=45 unit=kg/cm²
